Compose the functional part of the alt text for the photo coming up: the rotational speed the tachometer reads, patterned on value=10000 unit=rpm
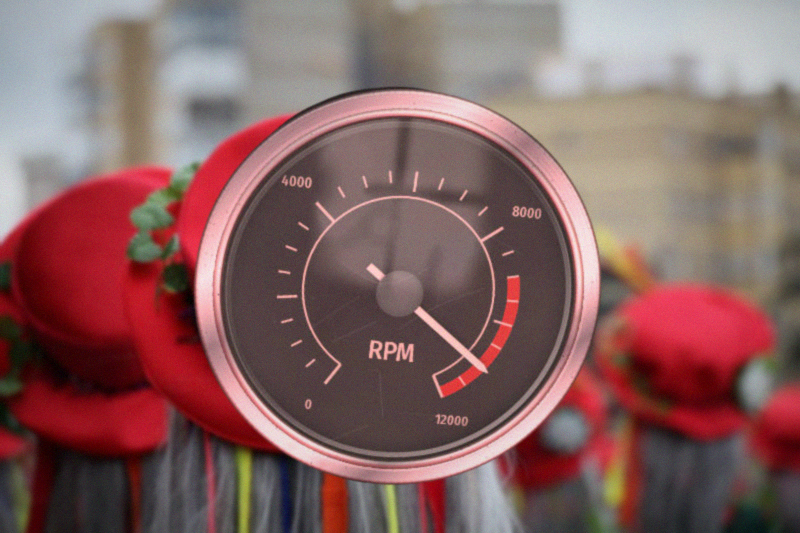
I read value=11000 unit=rpm
